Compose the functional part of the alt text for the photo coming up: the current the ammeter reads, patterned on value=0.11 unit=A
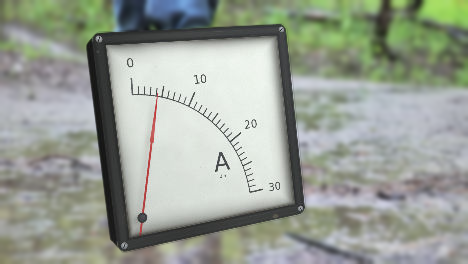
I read value=4 unit=A
